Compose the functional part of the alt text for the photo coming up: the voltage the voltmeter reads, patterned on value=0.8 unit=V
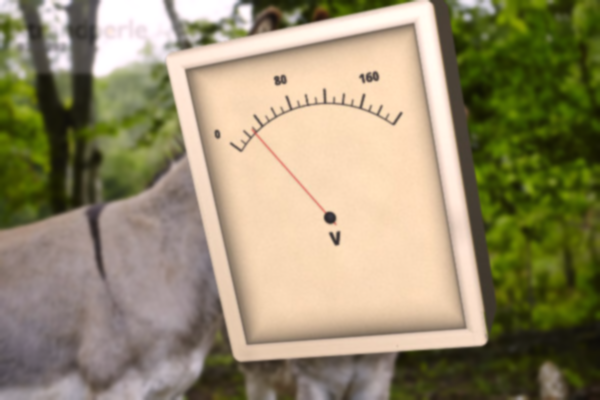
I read value=30 unit=V
